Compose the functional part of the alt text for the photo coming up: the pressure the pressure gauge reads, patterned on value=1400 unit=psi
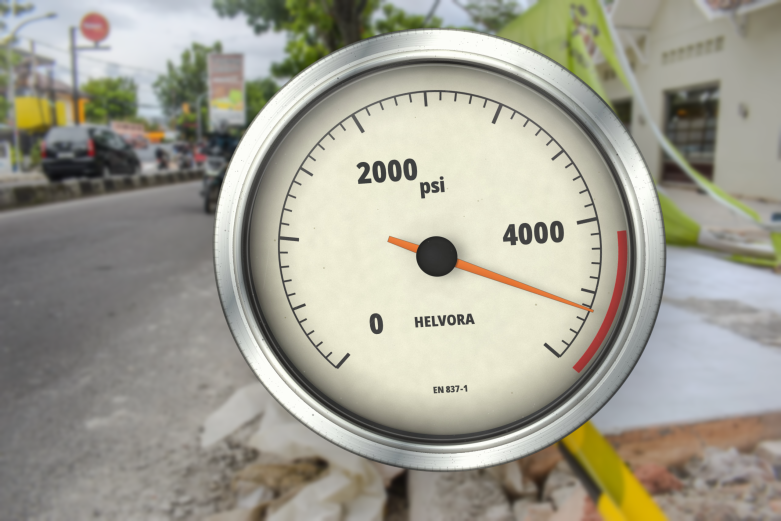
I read value=4600 unit=psi
